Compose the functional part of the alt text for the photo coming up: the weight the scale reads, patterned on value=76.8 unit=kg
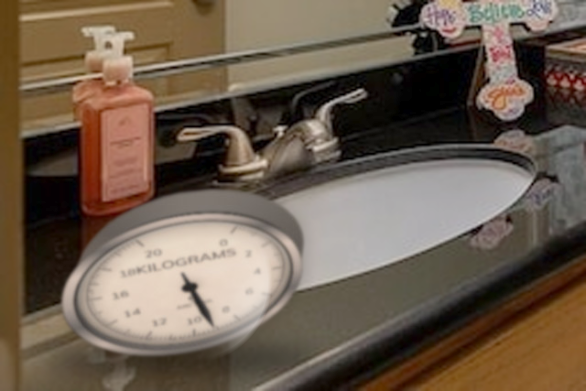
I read value=9 unit=kg
